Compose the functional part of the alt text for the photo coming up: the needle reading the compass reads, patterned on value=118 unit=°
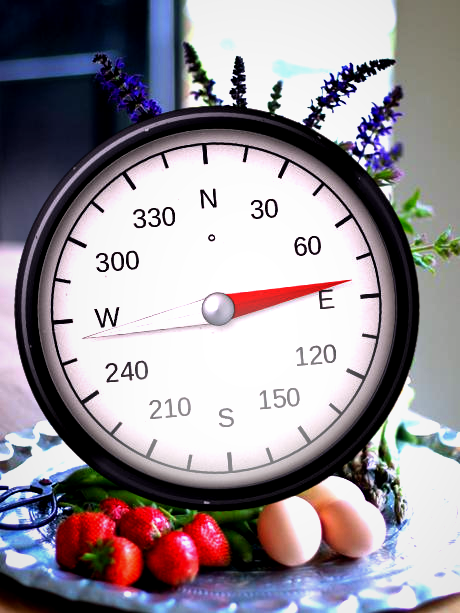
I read value=82.5 unit=°
